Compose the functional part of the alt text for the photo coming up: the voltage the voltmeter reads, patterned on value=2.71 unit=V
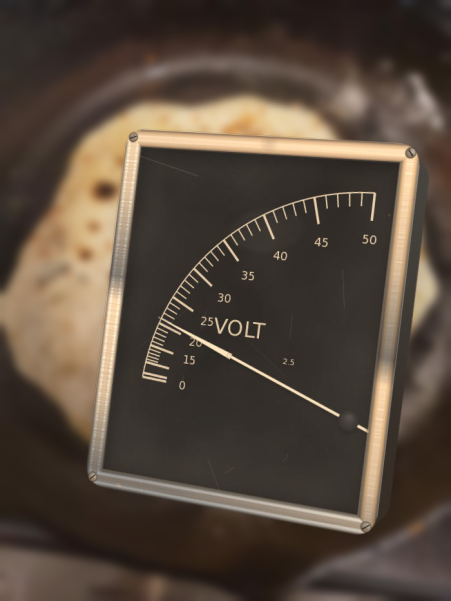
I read value=21 unit=V
